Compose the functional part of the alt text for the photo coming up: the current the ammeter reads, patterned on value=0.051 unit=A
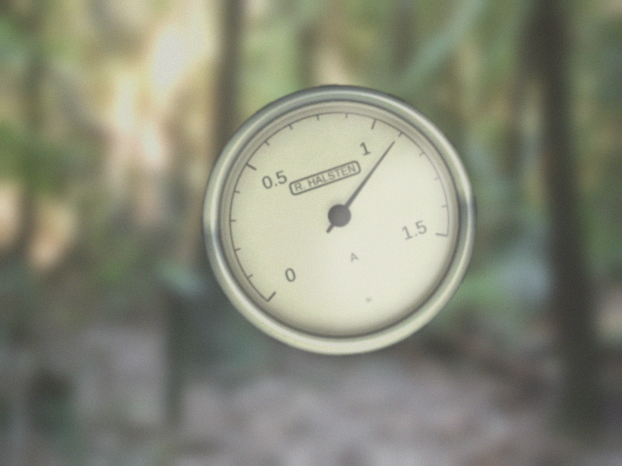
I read value=1.1 unit=A
